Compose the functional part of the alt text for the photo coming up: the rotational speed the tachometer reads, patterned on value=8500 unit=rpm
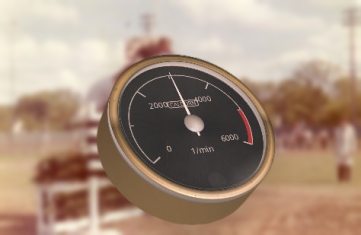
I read value=3000 unit=rpm
